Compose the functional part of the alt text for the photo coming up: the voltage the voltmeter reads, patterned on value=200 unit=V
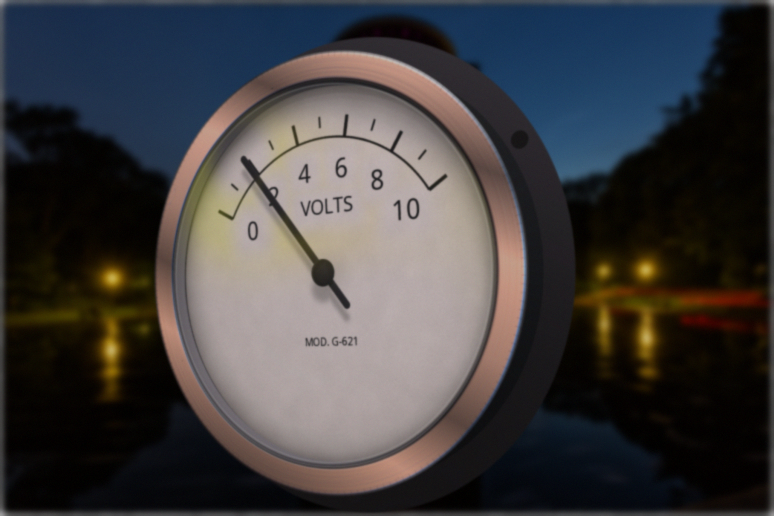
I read value=2 unit=V
